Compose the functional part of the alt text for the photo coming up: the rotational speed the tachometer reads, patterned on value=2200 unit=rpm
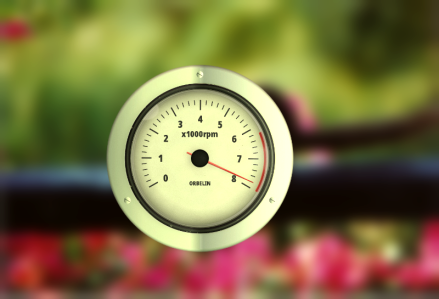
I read value=7800 unit=rpm
